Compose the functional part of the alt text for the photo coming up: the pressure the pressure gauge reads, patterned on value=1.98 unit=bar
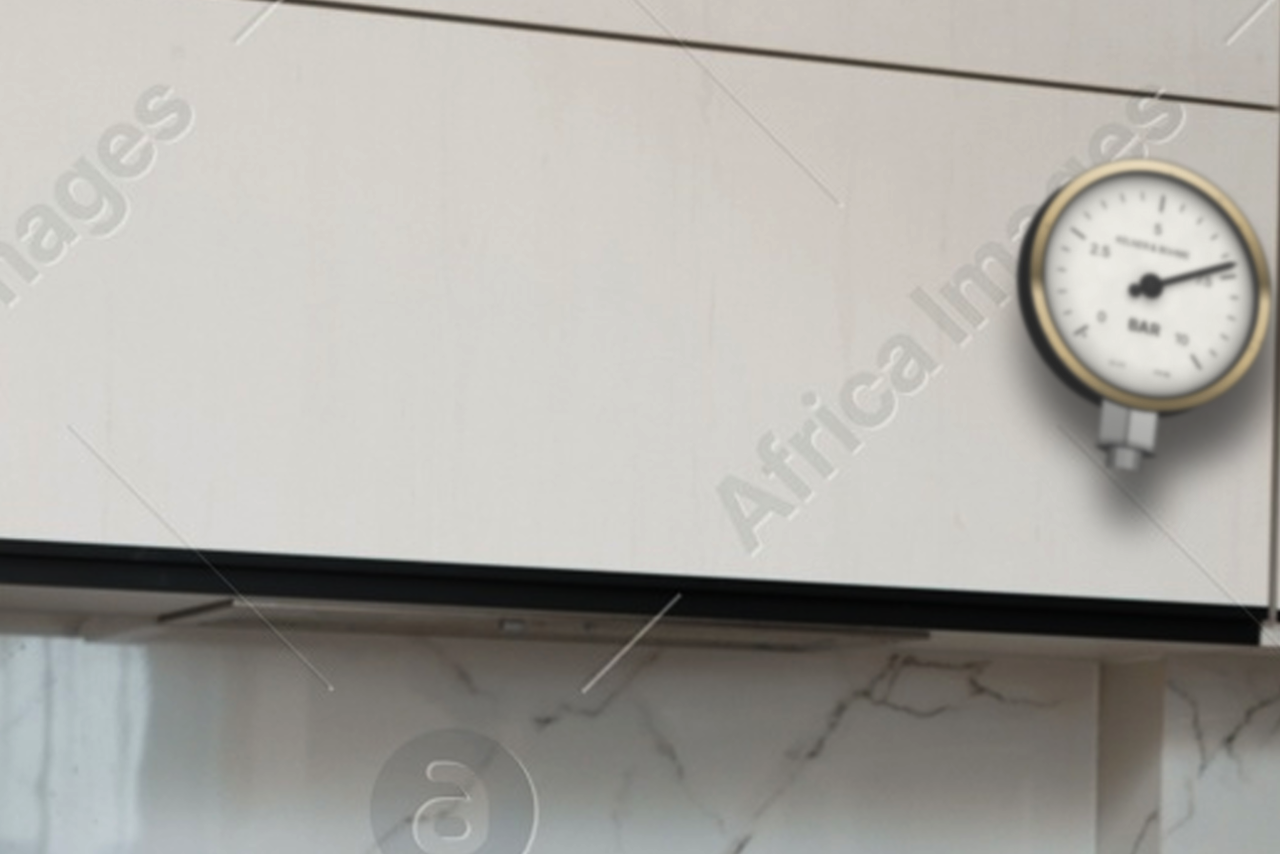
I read value=7.25 unit=bar
